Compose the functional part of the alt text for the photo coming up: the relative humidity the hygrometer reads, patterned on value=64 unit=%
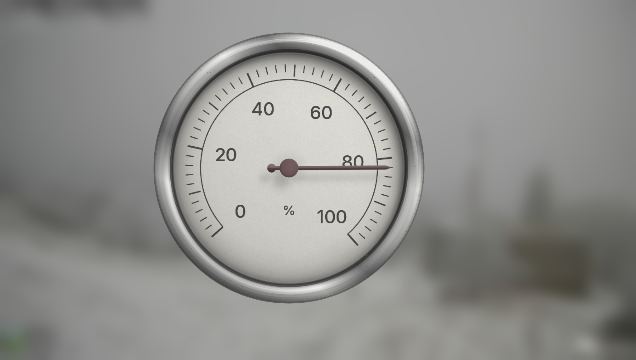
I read value=82 unit=%
